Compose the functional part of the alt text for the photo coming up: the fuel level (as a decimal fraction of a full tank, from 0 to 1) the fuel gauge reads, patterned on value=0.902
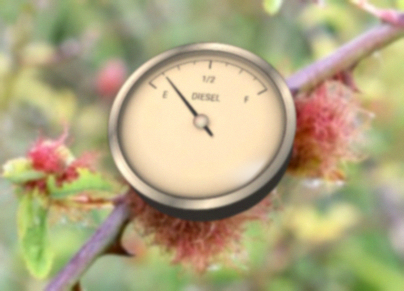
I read value=0.125
